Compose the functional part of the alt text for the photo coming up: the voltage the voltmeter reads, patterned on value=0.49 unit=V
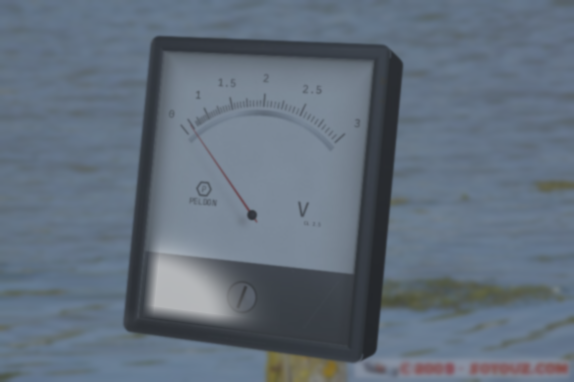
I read value=0.5 unit=V
